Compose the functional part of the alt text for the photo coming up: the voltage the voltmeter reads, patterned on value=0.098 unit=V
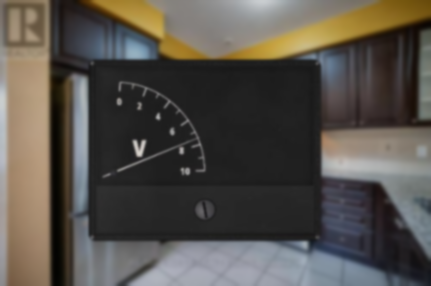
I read value=7.5 unit=V
